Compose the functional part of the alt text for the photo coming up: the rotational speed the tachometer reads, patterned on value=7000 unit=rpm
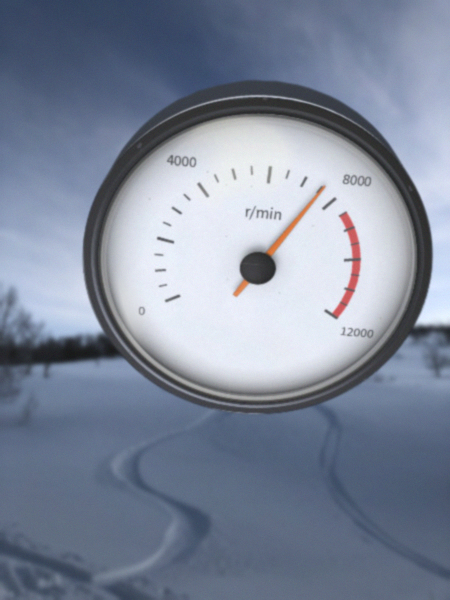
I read value=7500 unit=rpm
